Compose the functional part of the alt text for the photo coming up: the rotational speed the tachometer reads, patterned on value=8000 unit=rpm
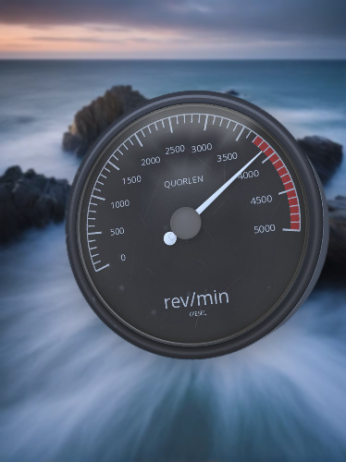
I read value=3900 unit=rpm
